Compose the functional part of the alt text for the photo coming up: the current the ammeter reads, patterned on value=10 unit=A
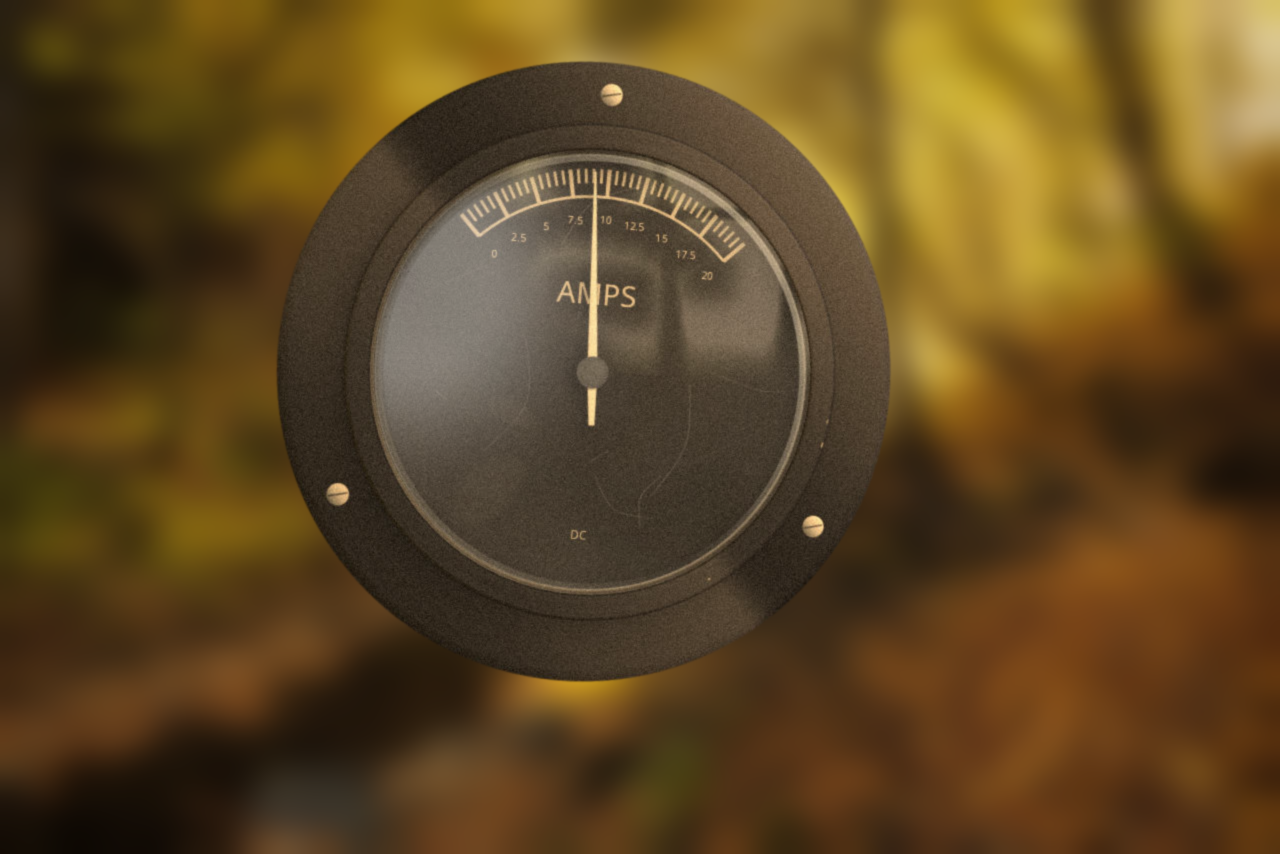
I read value=9 unit=A
